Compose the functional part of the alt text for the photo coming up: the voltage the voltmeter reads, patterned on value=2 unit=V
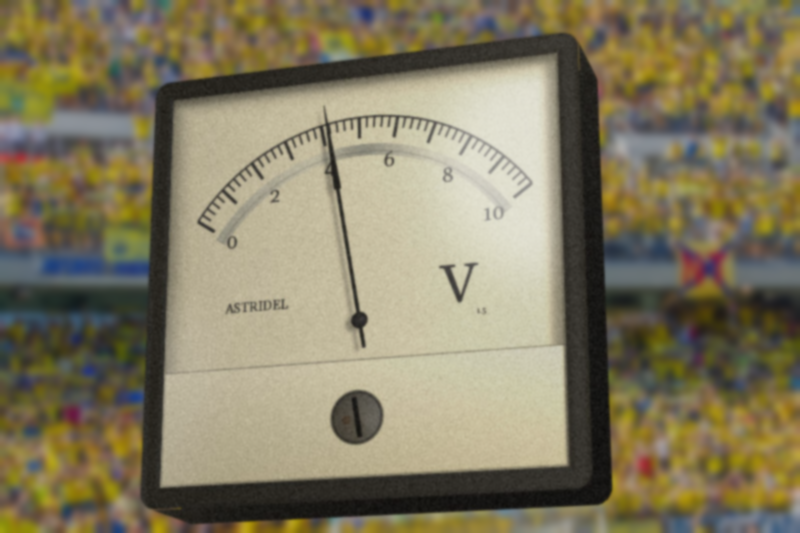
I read value=4.2 unit=V
